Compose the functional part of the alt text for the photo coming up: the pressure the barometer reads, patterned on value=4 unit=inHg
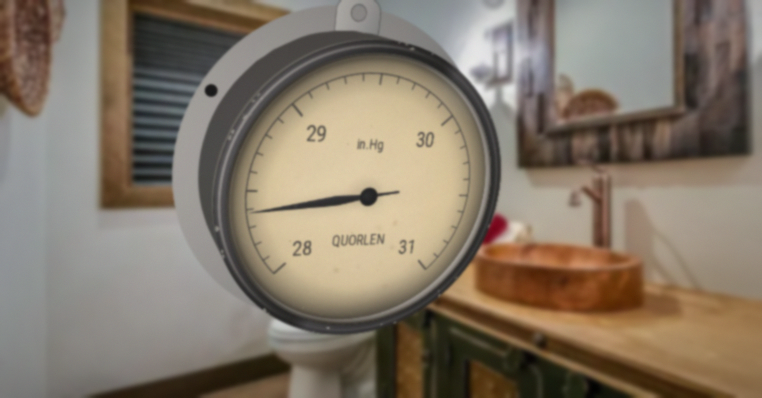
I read value=28.4 unit=inHg
